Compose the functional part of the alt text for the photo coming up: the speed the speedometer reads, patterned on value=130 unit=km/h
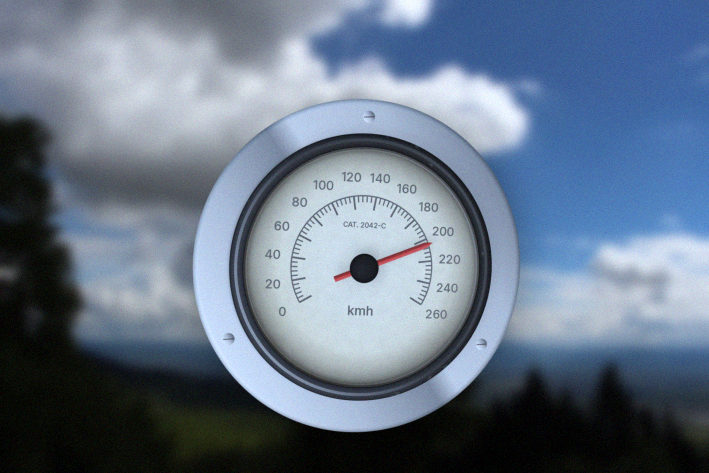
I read value=204 unit=km/h
